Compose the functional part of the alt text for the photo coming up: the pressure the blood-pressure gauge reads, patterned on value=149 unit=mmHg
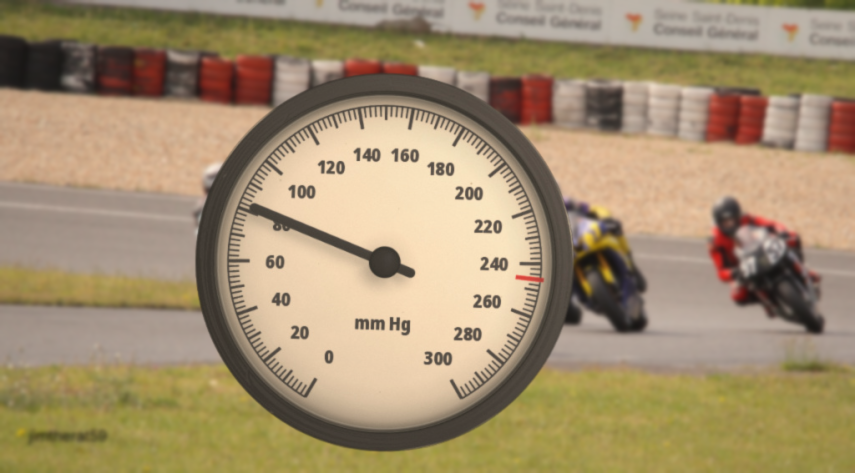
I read value=82 unit=mmHg
